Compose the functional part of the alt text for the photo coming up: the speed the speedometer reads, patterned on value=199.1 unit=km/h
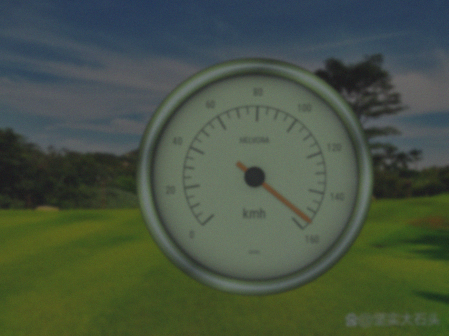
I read value=155 unit=km/h
